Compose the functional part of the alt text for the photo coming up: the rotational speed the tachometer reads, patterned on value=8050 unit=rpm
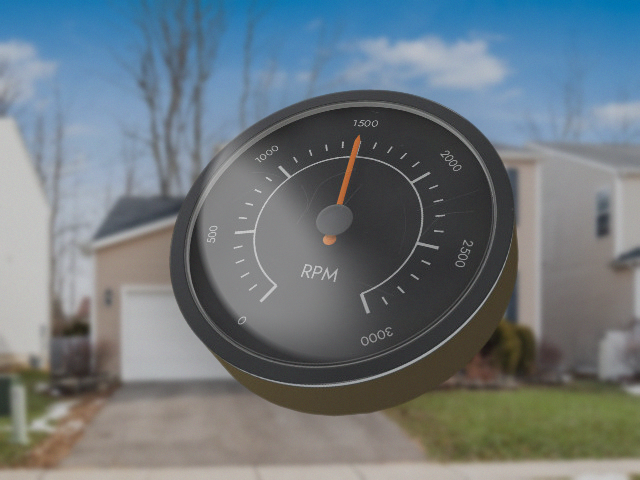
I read value=1500 unit=rpm
